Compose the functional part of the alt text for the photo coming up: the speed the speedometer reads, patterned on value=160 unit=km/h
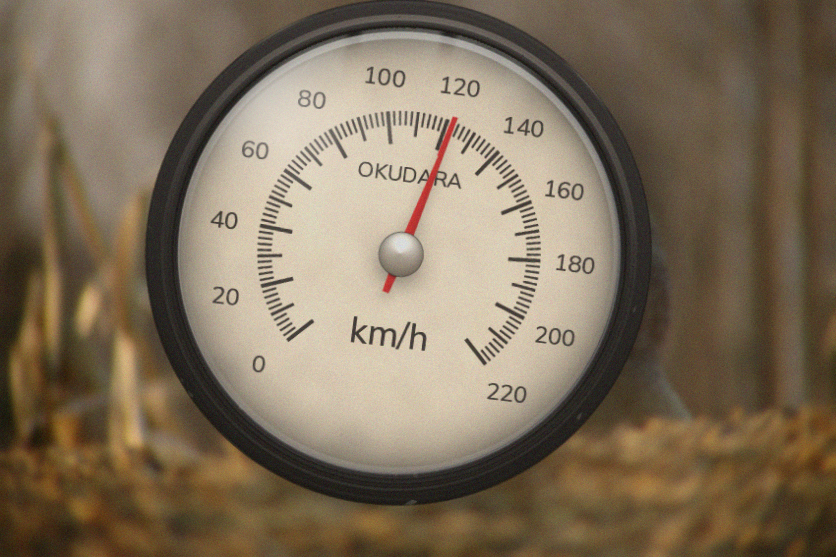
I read value=122 unit=km/h
